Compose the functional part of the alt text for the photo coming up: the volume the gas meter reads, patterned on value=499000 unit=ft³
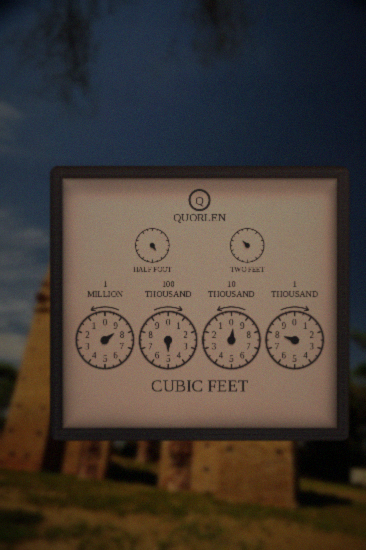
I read value=849800 unit=ft³
